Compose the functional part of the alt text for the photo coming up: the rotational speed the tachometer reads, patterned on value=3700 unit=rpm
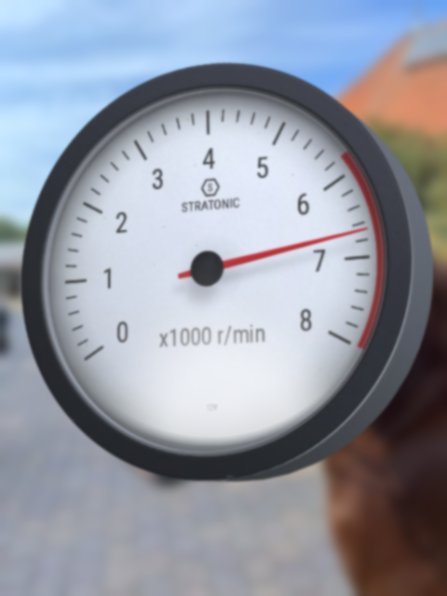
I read value=6700 unit=rpm
